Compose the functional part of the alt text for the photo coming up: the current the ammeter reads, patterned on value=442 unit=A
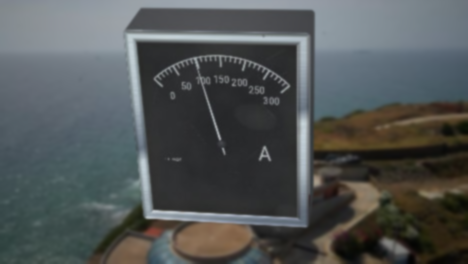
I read value=100 unit=A
